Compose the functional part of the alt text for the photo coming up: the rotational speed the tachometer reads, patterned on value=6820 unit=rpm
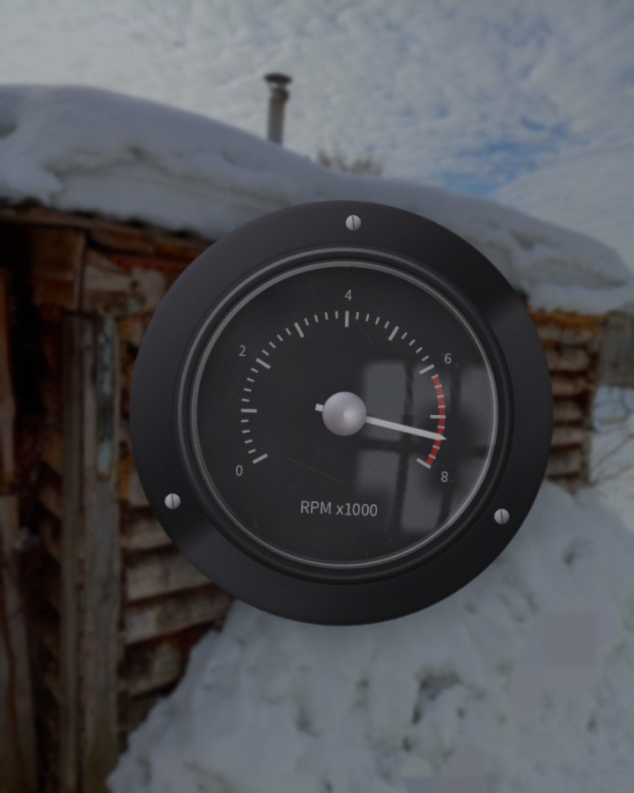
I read value=7400 unit=rpm
